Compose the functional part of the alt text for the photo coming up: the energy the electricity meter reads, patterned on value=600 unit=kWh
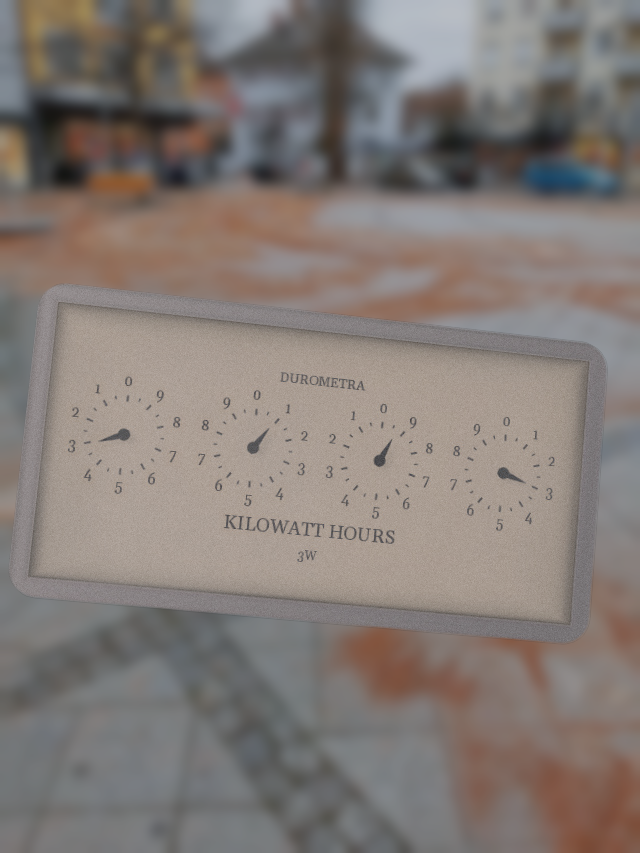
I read value=3093 unit=kWh
